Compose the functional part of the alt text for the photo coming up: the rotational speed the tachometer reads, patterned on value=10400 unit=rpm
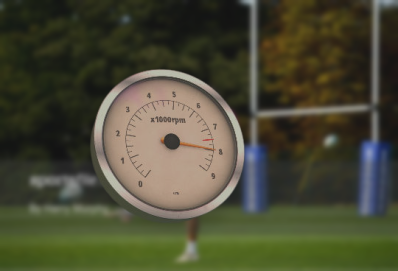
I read value=8000 unit=rpm
